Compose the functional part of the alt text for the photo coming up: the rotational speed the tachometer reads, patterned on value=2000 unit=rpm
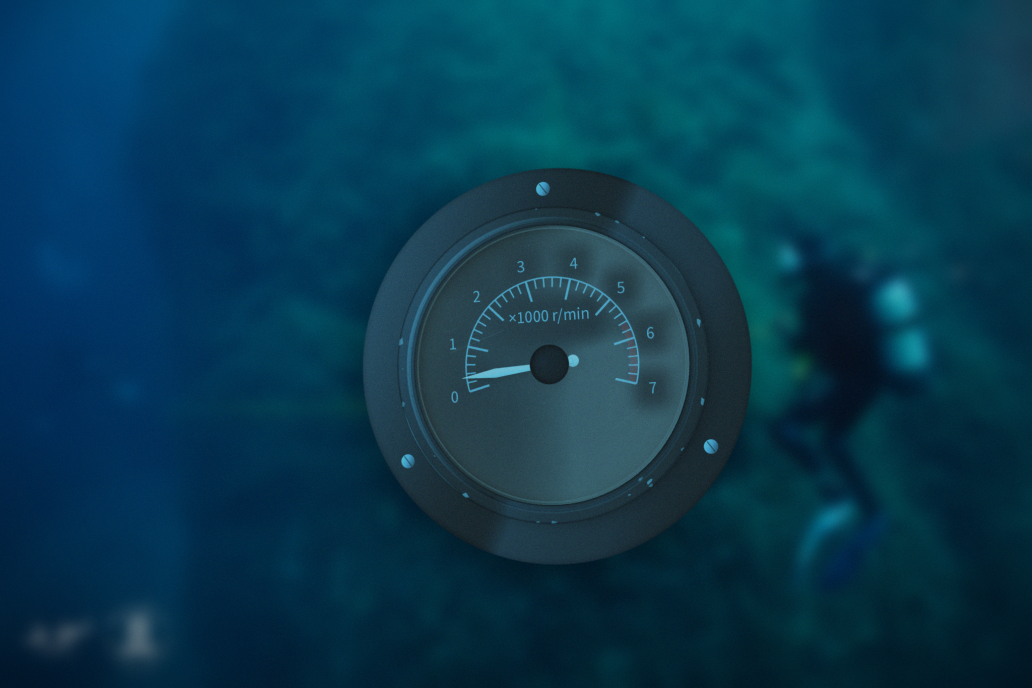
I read value=300 unit=rpm
